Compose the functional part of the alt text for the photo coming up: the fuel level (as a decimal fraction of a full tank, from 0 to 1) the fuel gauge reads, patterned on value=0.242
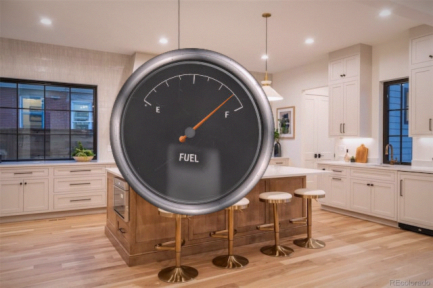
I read value=0.875
